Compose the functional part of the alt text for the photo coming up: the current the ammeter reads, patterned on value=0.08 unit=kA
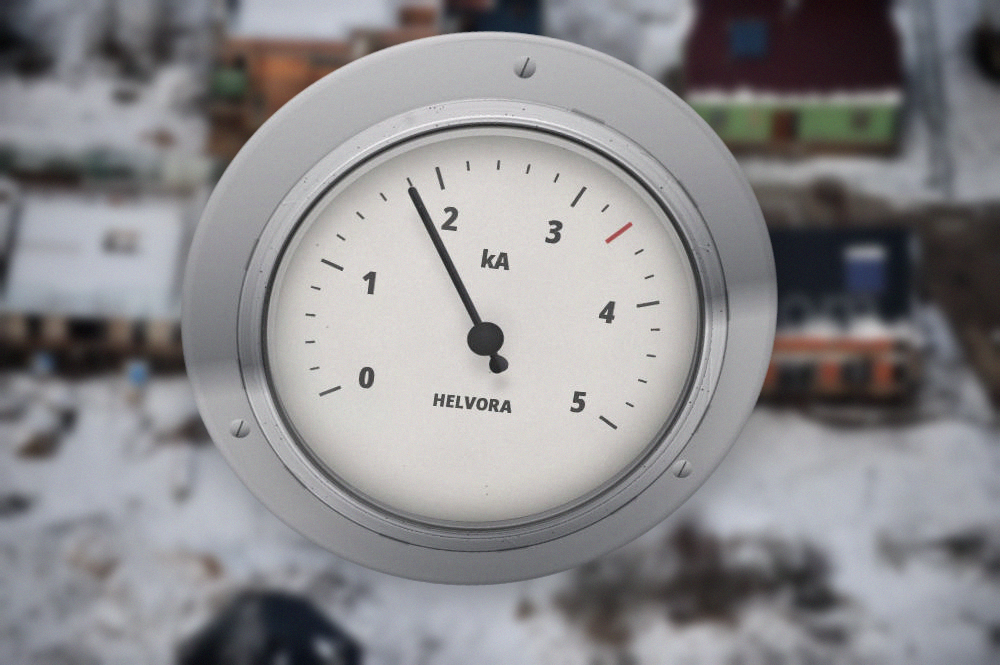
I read value=1.8 unit=kA
